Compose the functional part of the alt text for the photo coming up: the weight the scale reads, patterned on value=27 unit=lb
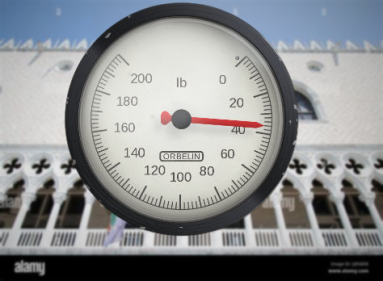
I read value=36 unit=lb
